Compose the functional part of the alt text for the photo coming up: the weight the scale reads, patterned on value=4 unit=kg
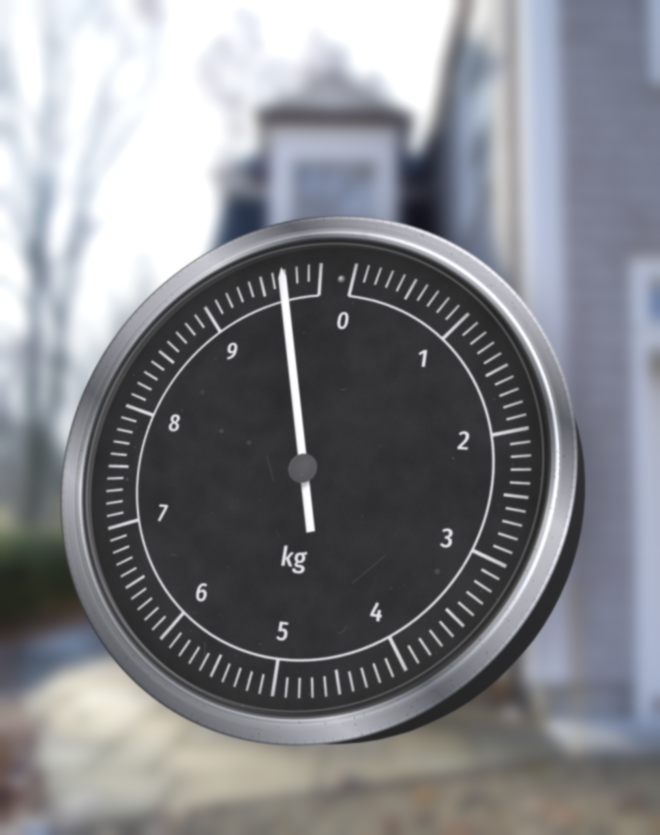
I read value=9.7 unit=kg
